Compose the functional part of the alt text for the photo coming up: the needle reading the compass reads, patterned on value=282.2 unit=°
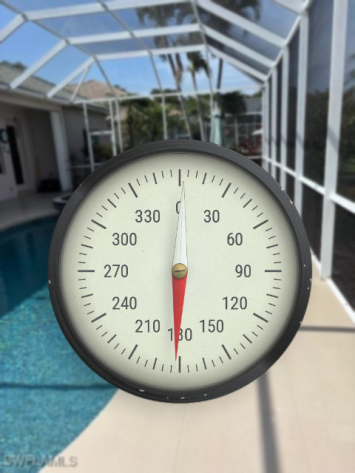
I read value=182.5 unit=°
